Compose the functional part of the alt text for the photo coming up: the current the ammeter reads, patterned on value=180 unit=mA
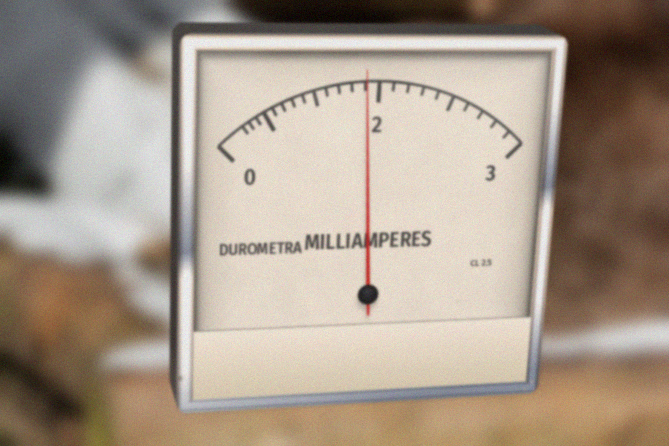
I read value=1.9 unit=mA
